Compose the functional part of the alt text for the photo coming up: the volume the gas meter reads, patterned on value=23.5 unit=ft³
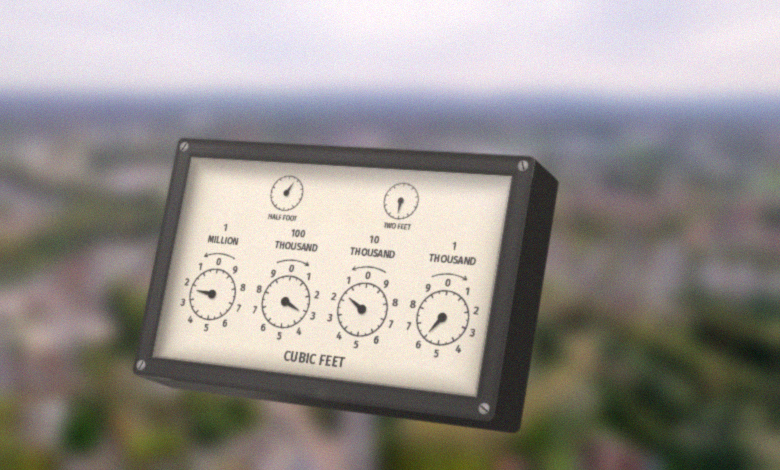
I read value=231600 unit=ft³
